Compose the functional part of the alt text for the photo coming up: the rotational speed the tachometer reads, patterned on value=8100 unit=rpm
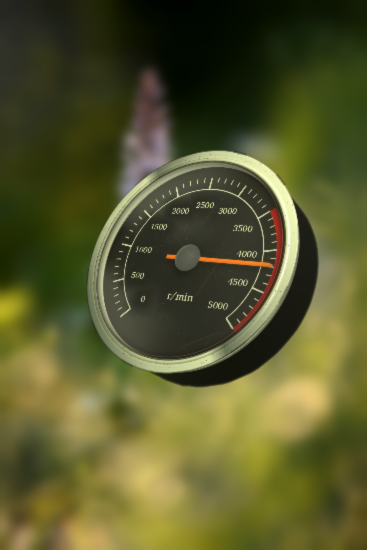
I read value=4200 unit=rpm
